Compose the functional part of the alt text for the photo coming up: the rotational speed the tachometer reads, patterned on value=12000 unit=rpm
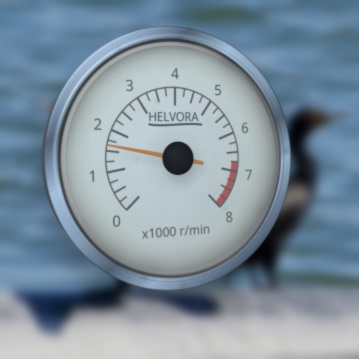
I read value=1625 unit=rpm
